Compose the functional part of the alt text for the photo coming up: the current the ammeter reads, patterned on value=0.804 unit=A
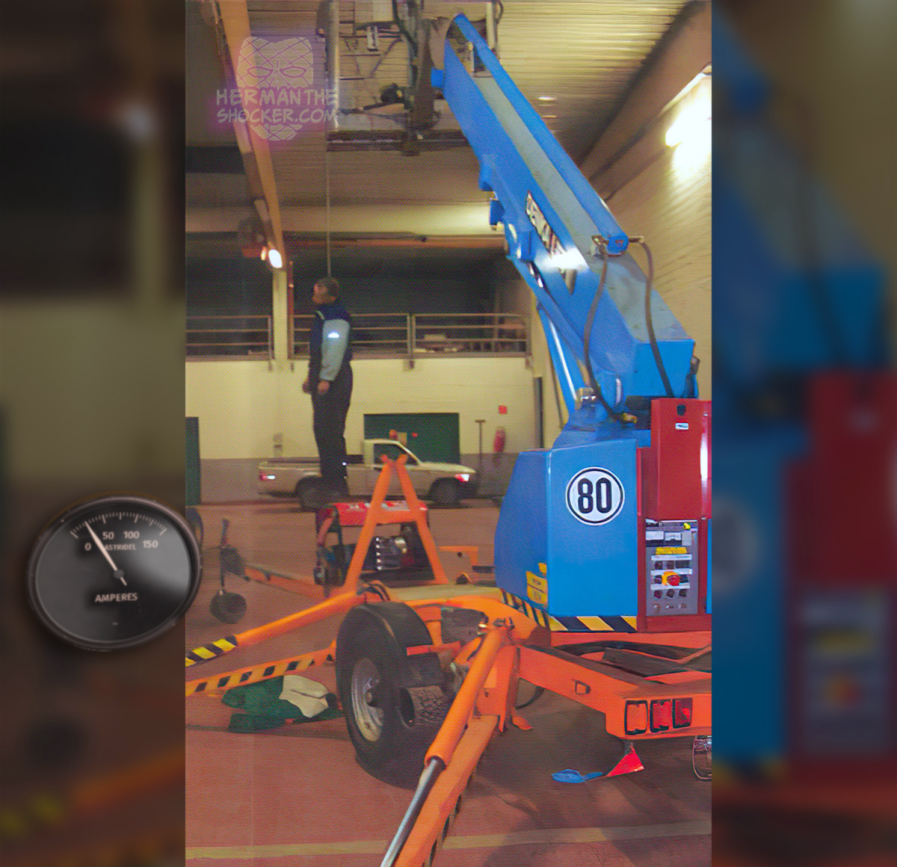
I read value=25 unit=A
